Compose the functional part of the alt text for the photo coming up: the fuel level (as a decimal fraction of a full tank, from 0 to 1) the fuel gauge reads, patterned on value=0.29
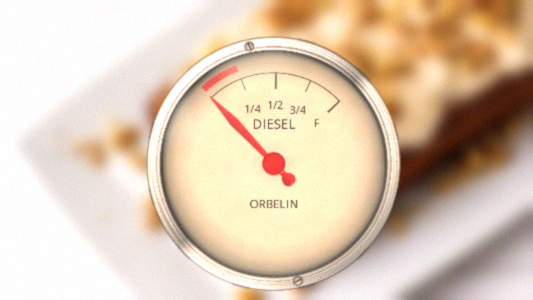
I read value=0
